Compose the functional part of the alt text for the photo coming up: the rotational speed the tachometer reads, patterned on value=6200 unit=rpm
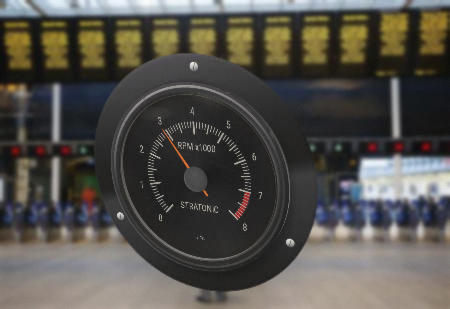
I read value=3000 unit=rpm
